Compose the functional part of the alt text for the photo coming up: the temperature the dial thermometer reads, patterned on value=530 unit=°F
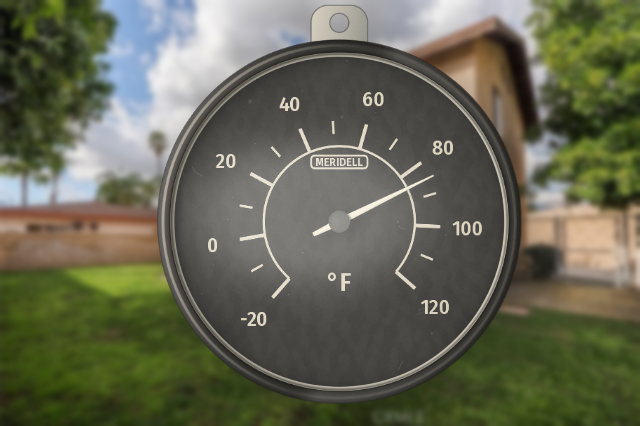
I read value=85 unit=°F
